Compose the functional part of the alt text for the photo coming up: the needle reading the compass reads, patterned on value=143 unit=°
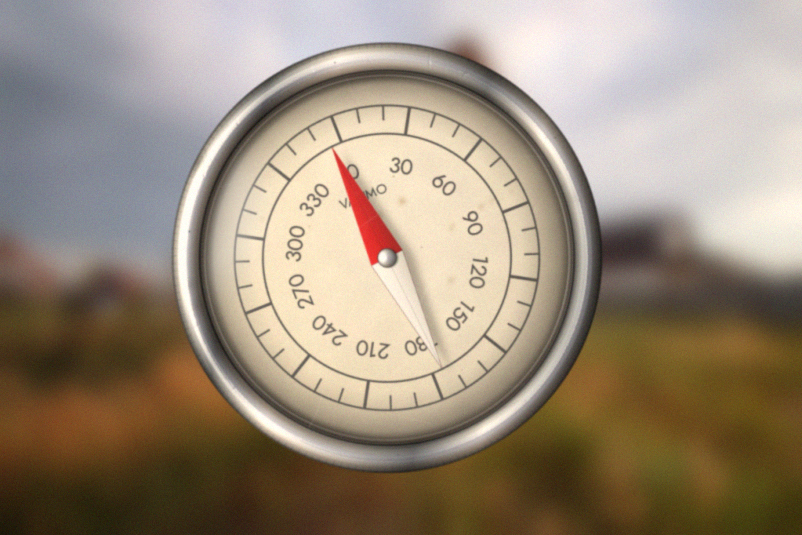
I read value=355 unit=°
